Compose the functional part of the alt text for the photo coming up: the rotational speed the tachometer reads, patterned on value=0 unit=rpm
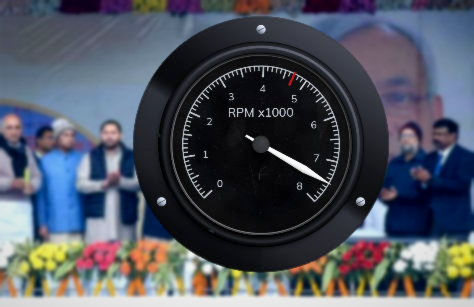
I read value=7500 unit=rpm
